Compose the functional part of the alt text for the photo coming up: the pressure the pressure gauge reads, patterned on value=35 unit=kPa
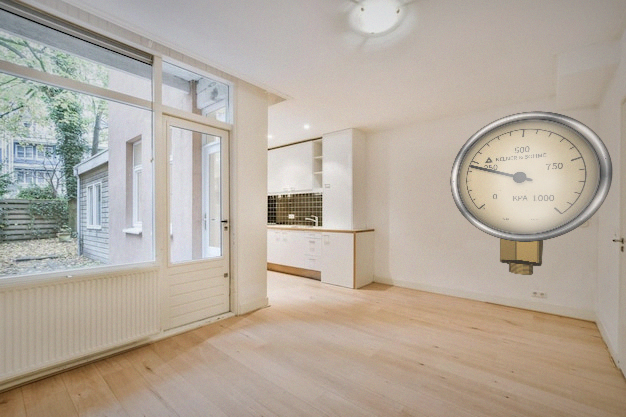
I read value=225 unit=kPa
